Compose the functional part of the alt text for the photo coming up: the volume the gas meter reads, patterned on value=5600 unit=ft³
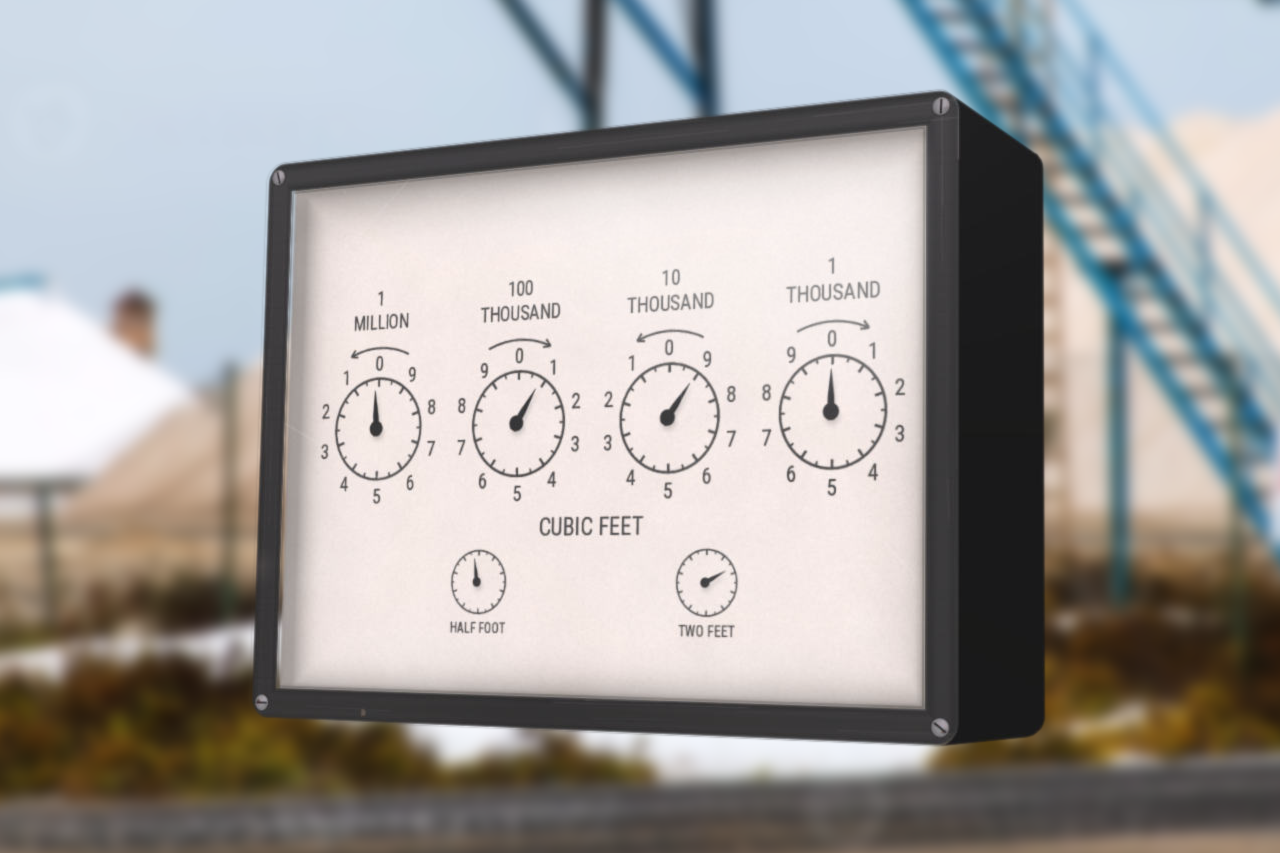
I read value=9000 unit=ft³
